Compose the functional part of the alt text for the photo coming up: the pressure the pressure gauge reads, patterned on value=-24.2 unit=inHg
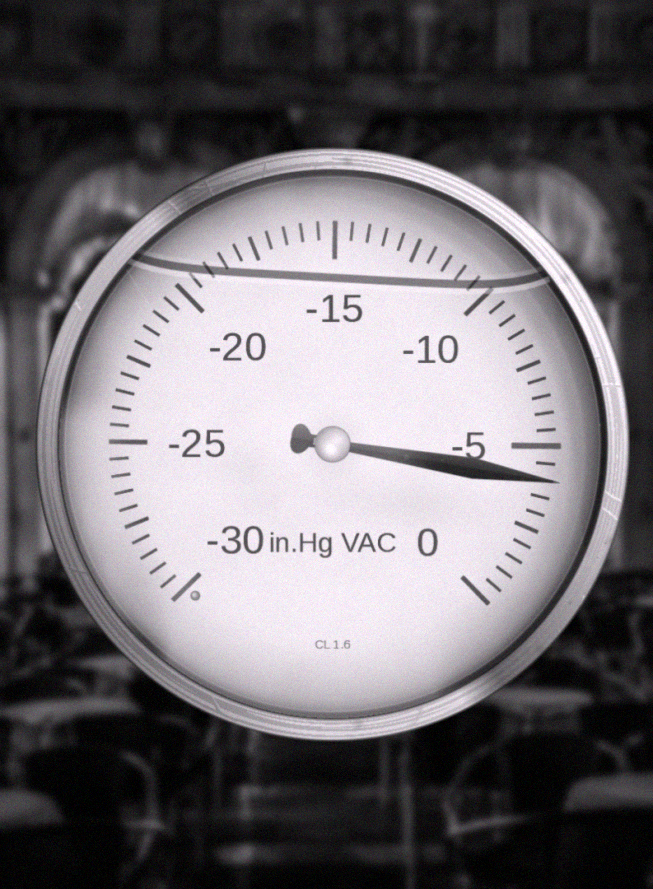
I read value=-4 unit=inHg
